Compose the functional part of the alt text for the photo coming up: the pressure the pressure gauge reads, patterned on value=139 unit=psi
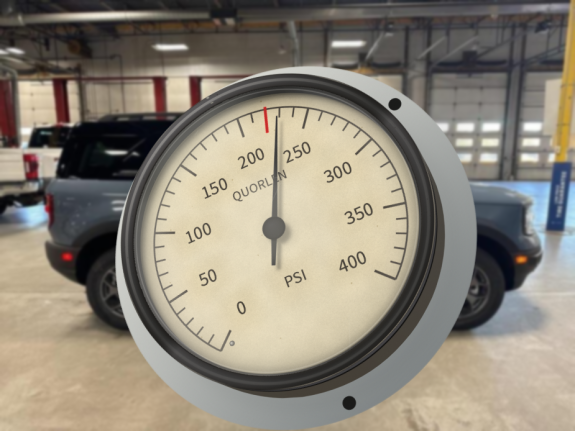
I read value=230 unit=psi
